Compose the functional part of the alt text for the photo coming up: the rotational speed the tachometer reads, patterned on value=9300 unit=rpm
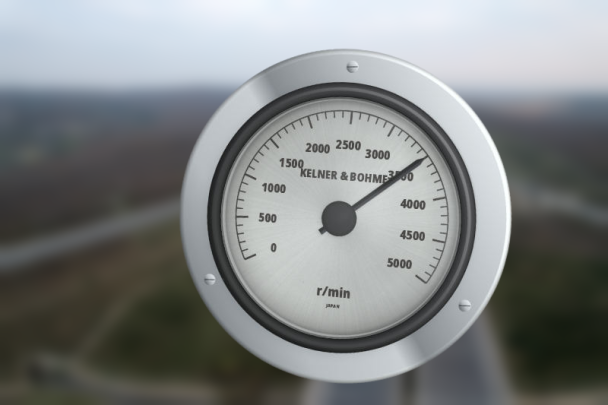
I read value=3500 unit=rpm
